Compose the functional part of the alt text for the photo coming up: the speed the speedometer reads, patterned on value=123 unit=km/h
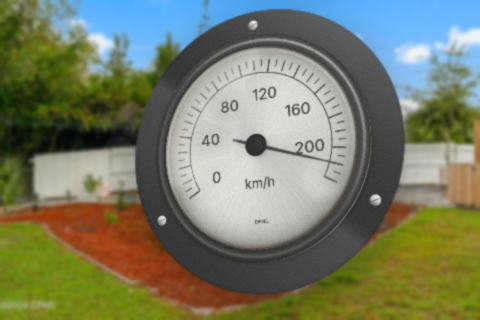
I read value=210 unit=km/h
